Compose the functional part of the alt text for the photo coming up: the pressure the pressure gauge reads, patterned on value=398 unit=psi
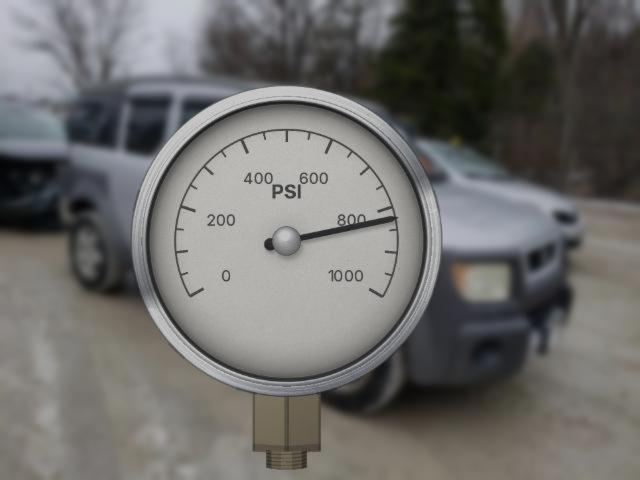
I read value=825 unit=psi
